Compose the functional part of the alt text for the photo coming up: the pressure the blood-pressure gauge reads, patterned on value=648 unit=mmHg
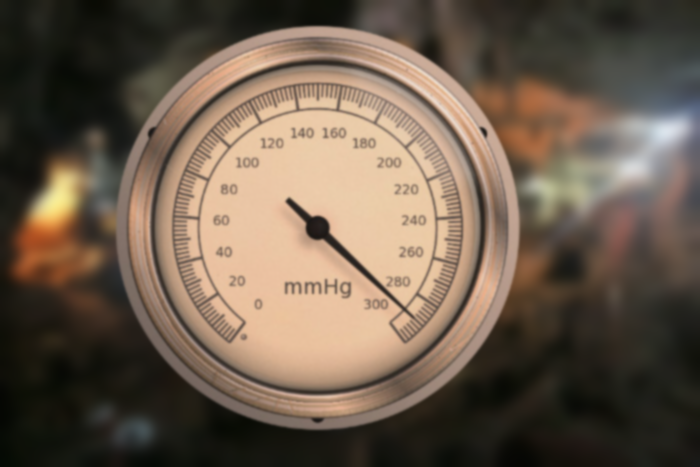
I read value=290 unit=mmHg
